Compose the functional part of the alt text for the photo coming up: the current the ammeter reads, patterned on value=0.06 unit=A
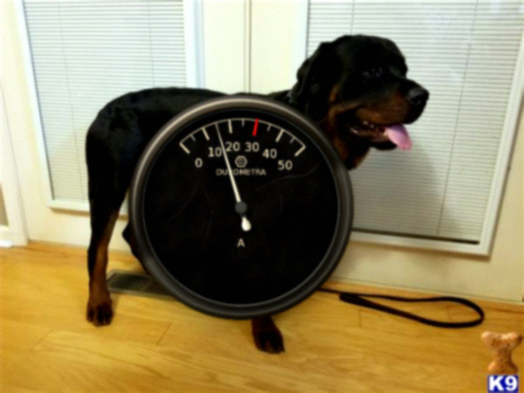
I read value=15 unit=A
